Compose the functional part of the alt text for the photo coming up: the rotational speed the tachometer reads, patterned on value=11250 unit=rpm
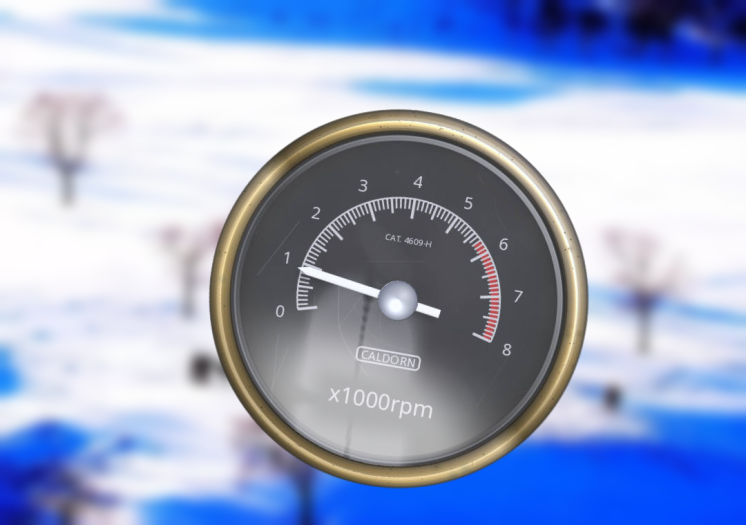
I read value=900 unit=rpm
